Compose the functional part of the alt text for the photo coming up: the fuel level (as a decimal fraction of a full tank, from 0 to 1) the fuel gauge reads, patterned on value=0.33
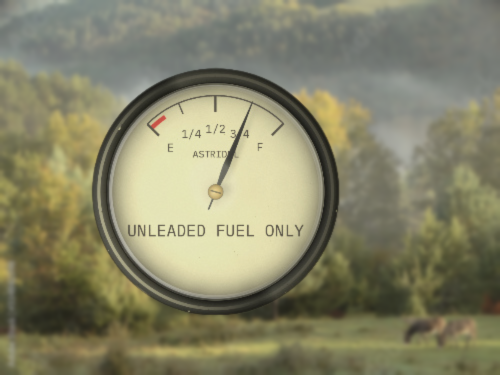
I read value=0.75
